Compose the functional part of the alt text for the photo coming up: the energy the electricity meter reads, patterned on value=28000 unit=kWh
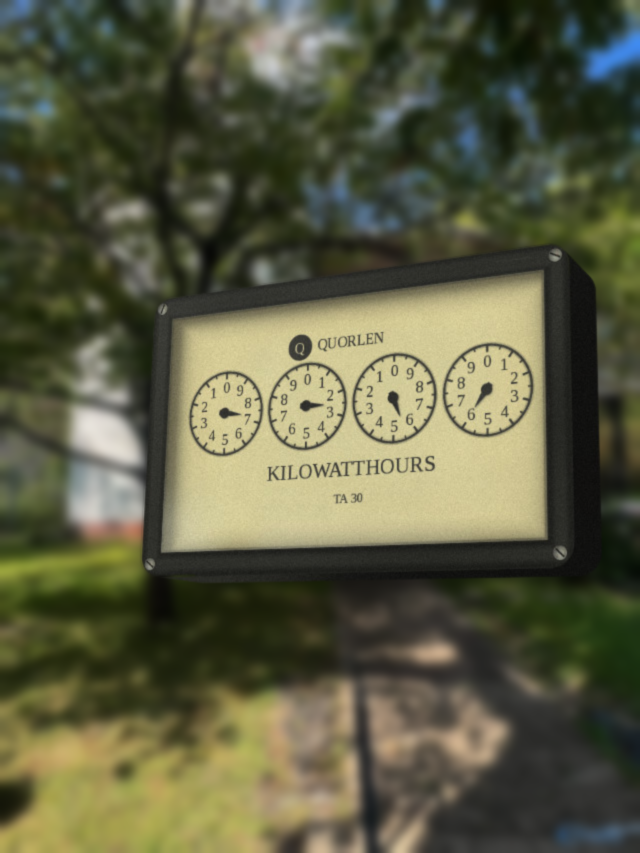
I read value=7256 unit=kWh
